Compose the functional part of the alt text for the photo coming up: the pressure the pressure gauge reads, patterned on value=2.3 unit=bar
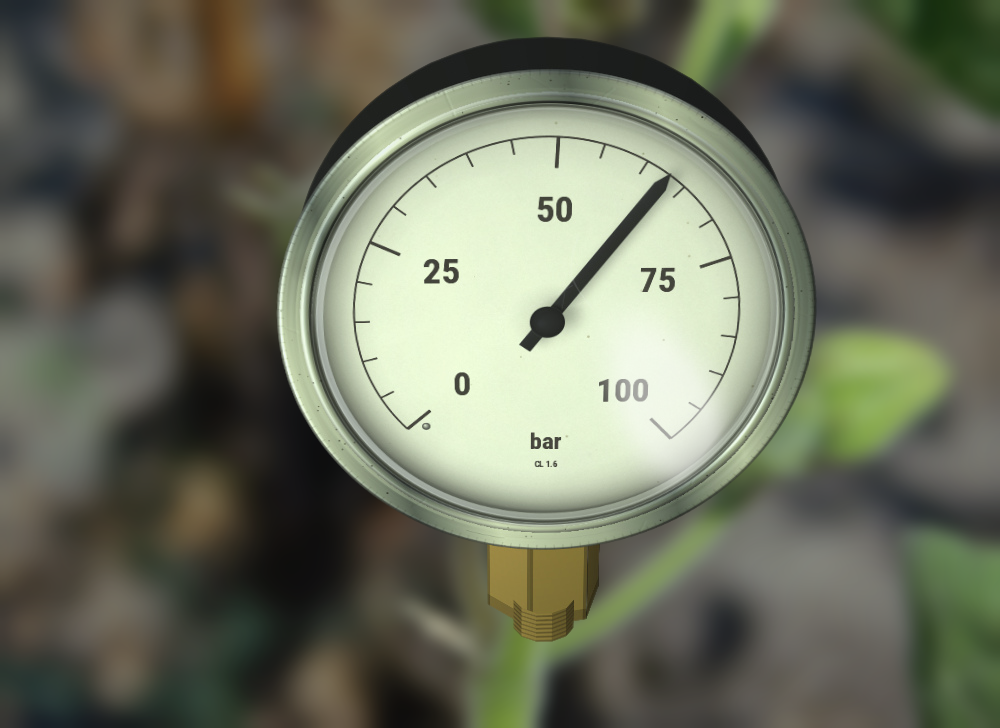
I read value=62.5 unit=bar
